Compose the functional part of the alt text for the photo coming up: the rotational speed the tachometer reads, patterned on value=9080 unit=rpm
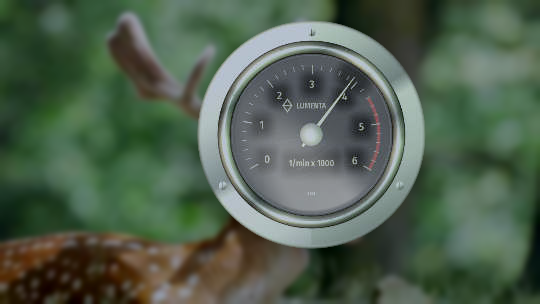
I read value=3900 unit=rpm
